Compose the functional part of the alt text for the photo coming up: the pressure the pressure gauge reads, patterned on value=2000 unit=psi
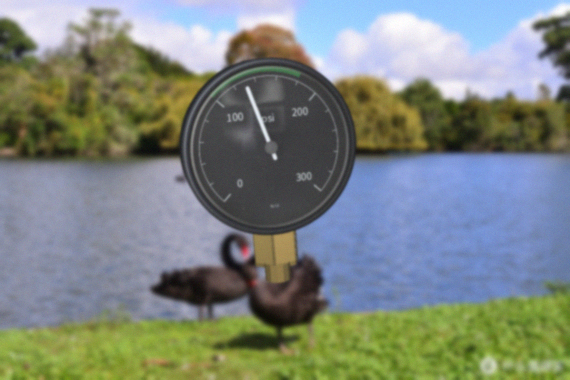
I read value=130 unit=psi
